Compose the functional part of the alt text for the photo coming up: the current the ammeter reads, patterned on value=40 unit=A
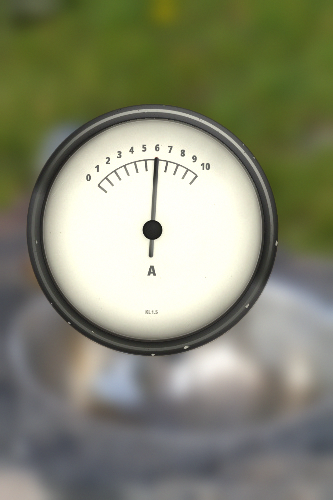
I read value=6 unit=A
